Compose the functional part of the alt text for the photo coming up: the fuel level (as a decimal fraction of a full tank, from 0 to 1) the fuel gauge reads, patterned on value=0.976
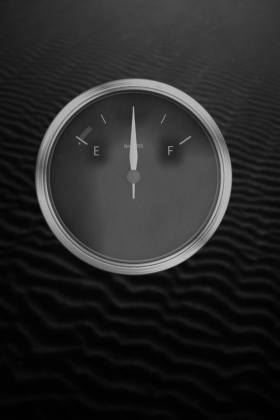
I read value=0.5
